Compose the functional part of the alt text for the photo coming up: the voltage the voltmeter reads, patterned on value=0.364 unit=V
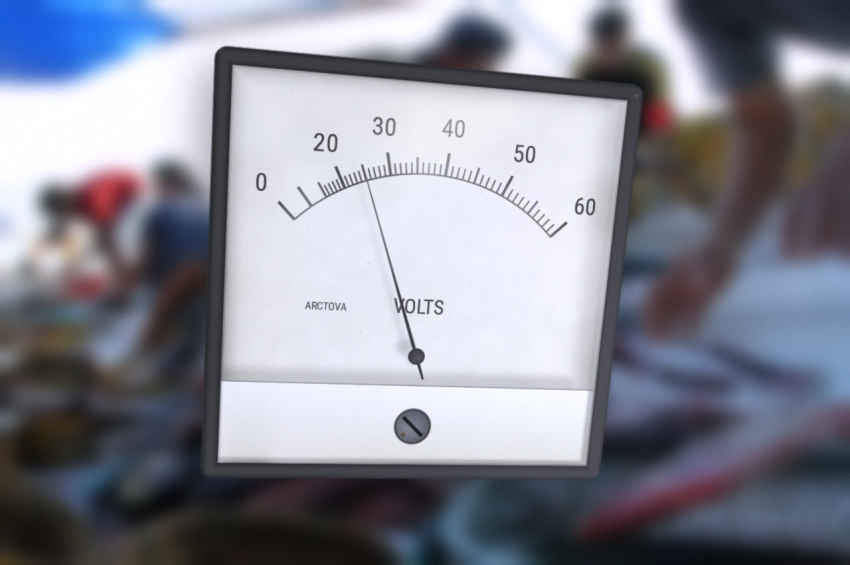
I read value=25 unit=V
